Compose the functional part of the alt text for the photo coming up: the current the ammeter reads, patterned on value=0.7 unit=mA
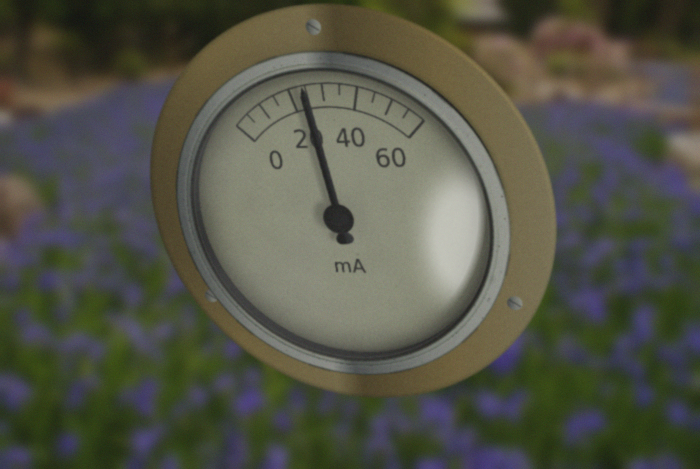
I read value=25 unit=mA
